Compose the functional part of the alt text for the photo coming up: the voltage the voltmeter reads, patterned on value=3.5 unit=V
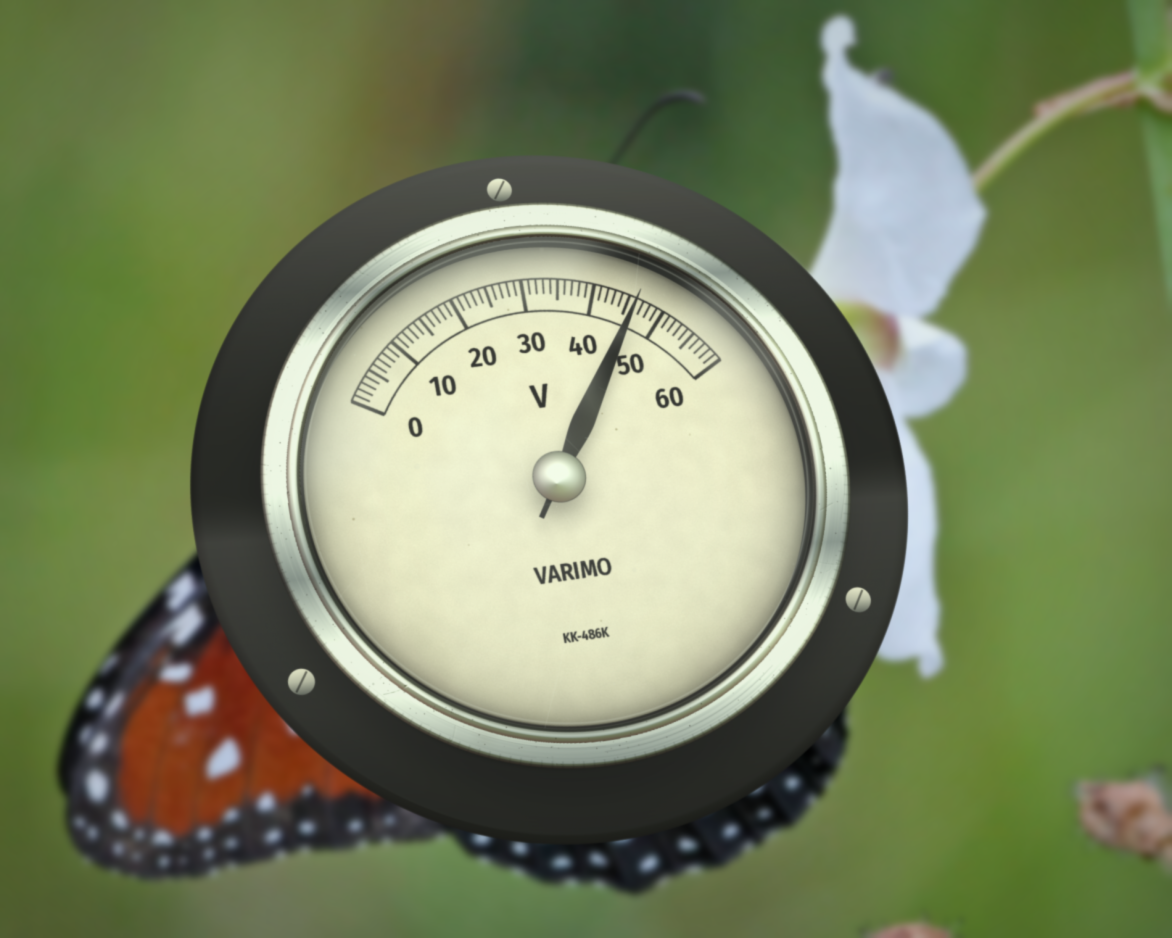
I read value=46 unit=V
